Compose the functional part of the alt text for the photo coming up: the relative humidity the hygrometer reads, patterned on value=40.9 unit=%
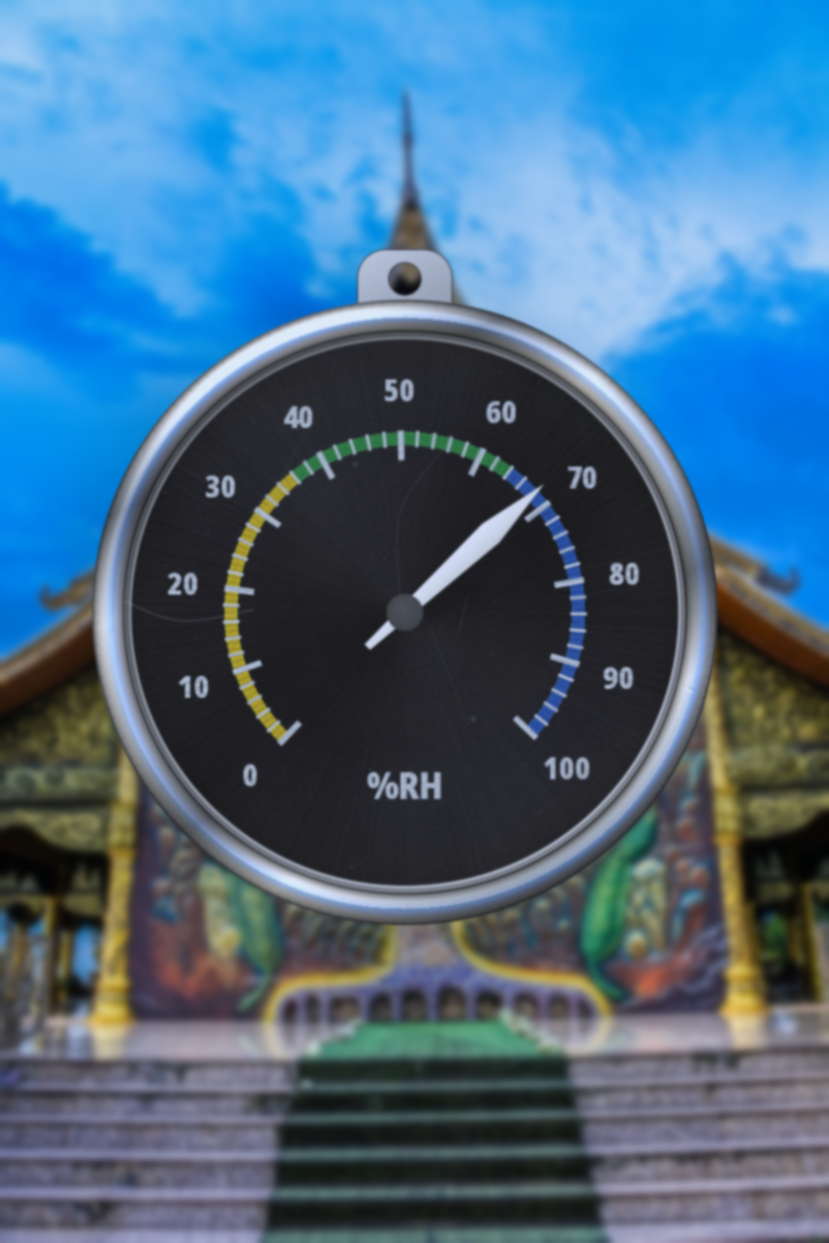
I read value=68 unit=%
